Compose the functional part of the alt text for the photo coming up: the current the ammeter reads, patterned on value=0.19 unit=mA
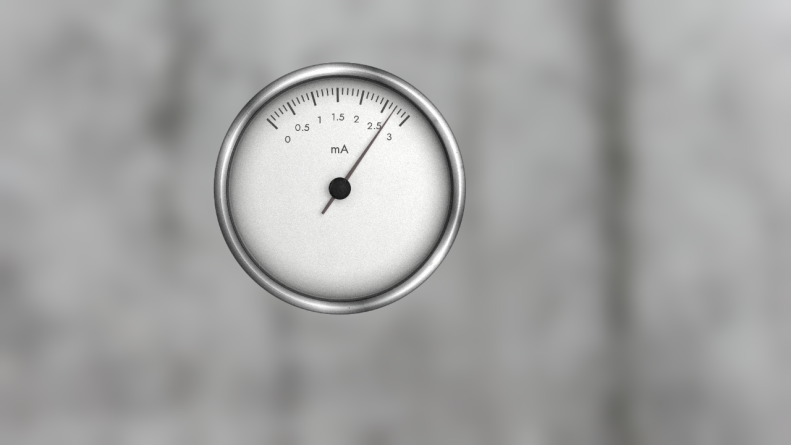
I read value=2.7 unit=mA
